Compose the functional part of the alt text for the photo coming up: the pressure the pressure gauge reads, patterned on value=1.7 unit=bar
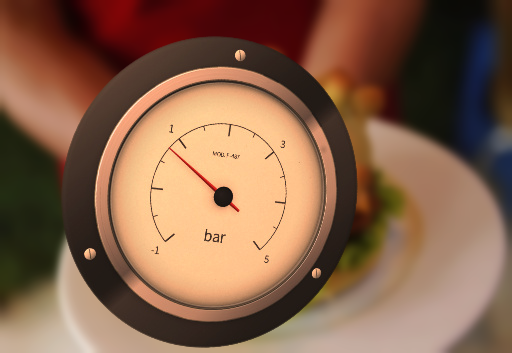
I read value=0.75 unit=bar
